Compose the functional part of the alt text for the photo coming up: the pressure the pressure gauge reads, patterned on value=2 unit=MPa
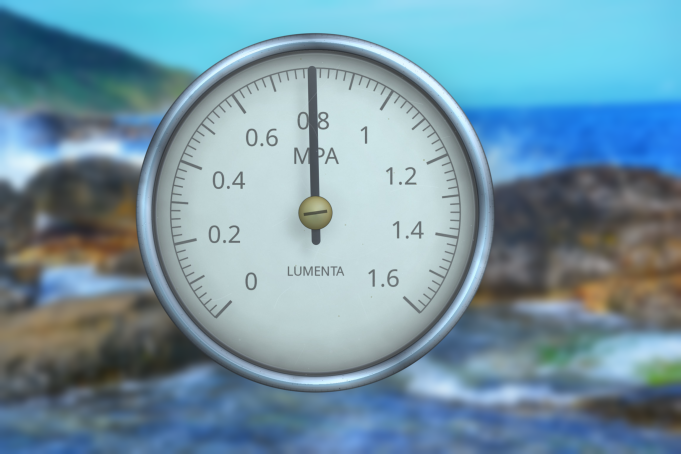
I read value=0.8 unit=MPa
